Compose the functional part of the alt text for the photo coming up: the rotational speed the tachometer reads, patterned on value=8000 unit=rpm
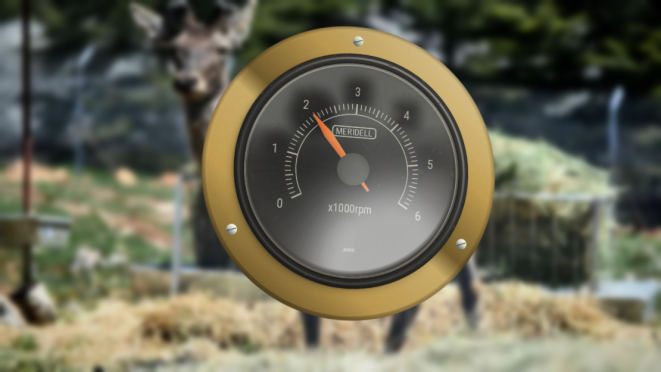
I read value=2000 unit=rpm
